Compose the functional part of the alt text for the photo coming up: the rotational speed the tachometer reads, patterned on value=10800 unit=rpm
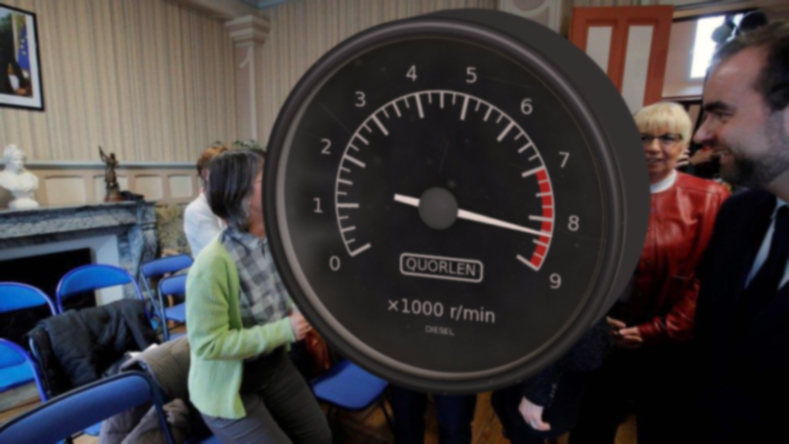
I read value=8250 unit=rpm
